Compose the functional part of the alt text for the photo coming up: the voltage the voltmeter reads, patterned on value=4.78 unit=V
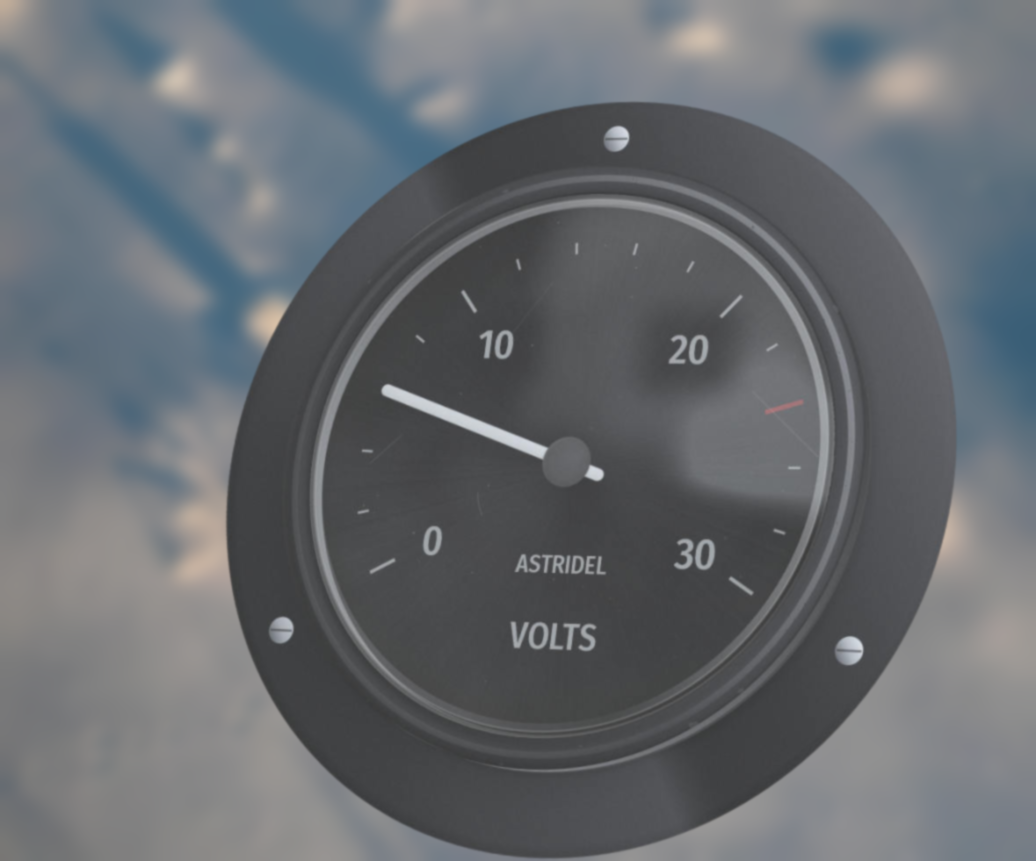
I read value=6 unit=V
